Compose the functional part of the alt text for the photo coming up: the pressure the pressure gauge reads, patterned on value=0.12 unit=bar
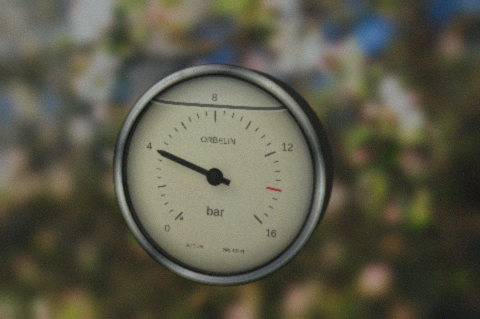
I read value=4 unit=bar
